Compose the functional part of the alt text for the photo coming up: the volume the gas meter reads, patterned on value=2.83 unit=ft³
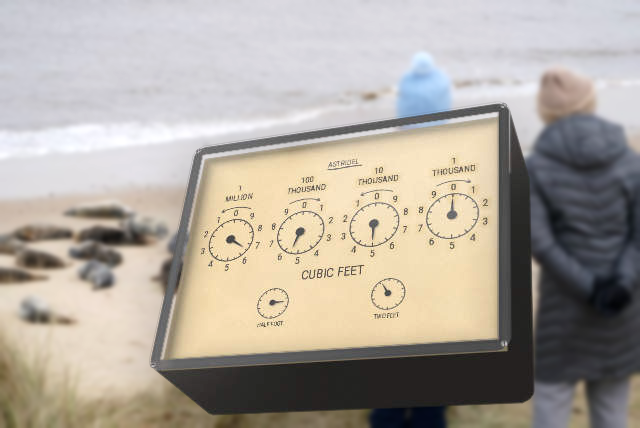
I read value=655000 unit=ft³
